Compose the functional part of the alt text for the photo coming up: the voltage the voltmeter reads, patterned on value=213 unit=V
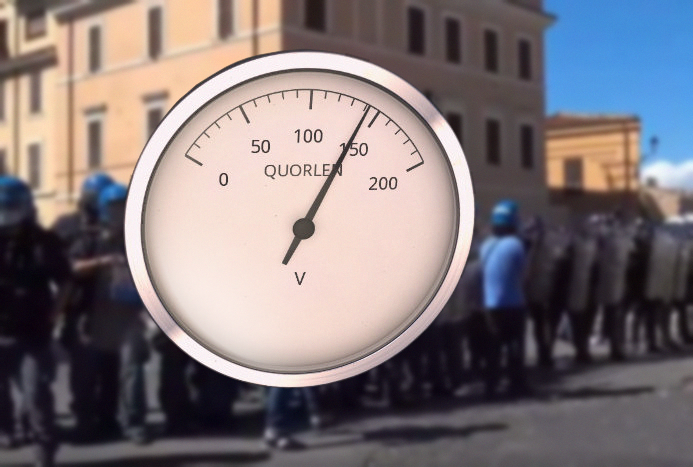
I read value=140 unit=V
